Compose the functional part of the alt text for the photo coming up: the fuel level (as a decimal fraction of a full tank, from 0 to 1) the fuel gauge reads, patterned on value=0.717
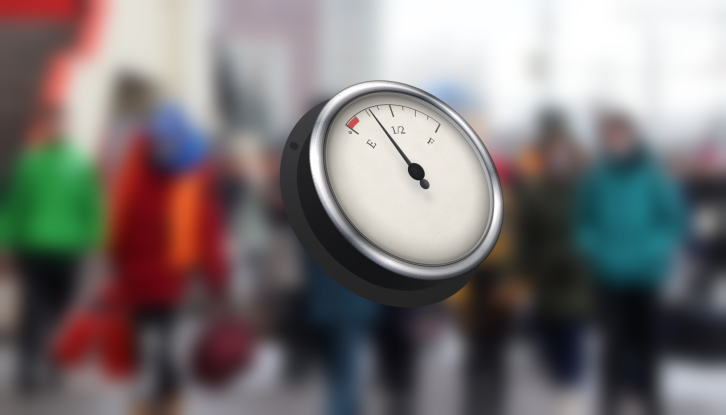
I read value=0.25
